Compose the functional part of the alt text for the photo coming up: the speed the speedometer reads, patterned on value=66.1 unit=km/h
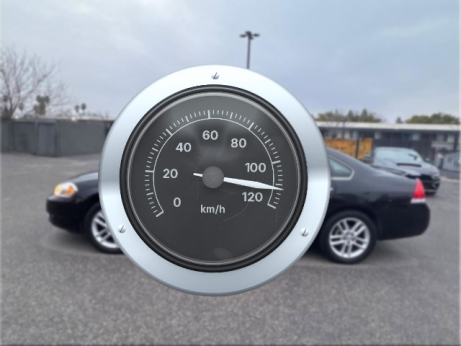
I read value=112 unit=km/h
